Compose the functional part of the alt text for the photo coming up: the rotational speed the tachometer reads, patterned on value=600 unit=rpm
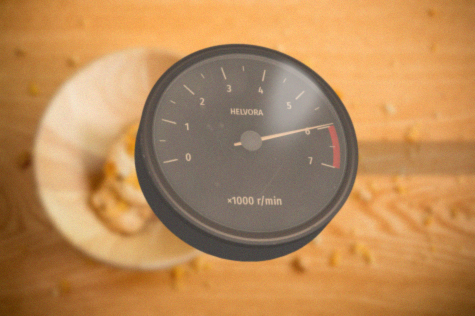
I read value=6000 unit=rpm
